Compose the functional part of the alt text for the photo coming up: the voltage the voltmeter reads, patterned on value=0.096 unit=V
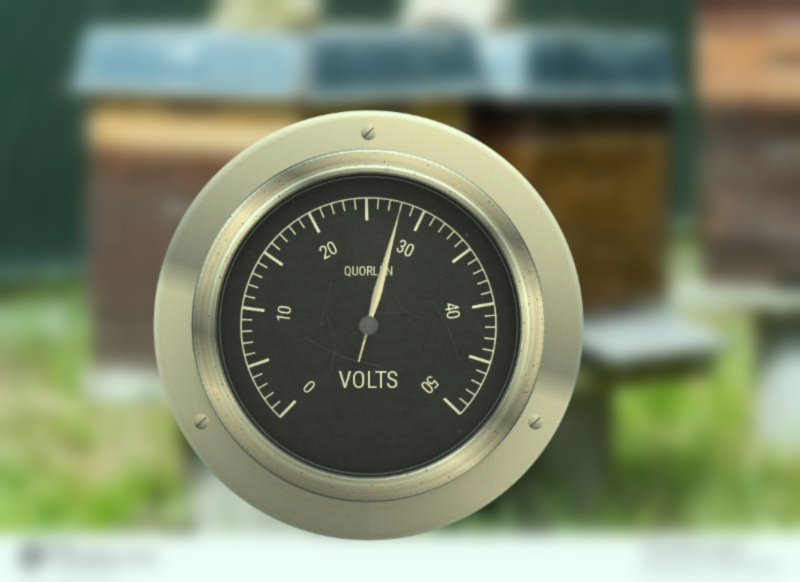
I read value=28 unit=V
